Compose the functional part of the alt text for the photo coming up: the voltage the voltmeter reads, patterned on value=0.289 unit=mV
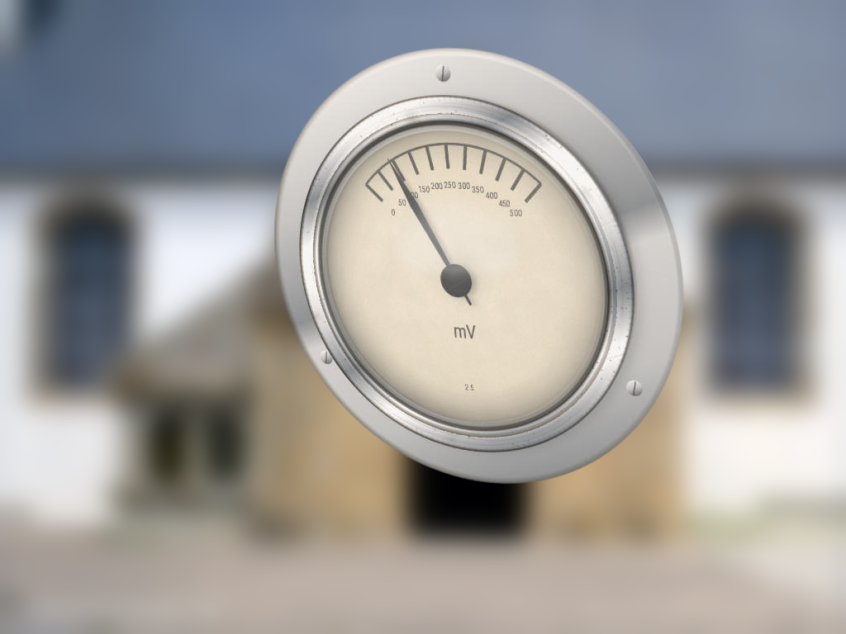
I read value=100 unit=mV
